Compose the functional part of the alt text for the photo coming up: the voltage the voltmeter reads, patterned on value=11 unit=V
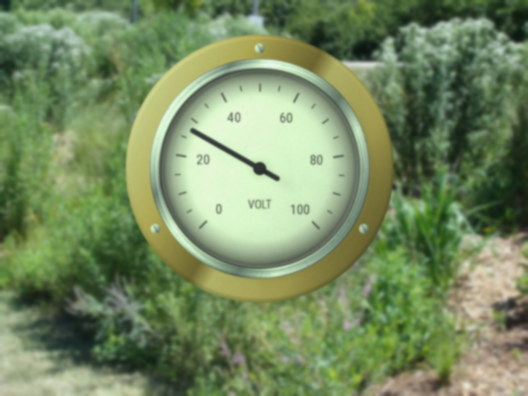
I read value=27.5 unit=V
